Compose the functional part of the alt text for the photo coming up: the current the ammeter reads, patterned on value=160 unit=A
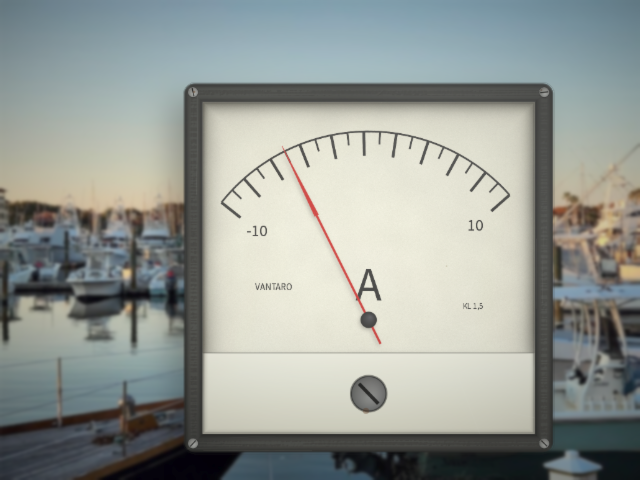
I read value=-5 unit=A
